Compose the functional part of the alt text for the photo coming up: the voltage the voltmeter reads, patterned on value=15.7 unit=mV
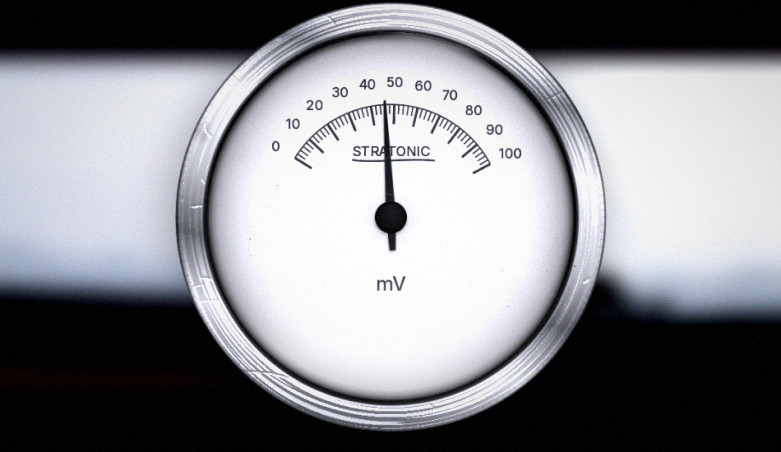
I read value=46 unit=mV
